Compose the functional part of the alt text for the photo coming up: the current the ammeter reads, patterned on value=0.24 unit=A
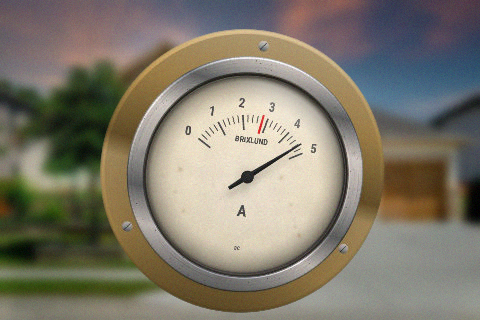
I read value=4.6 unit=A
